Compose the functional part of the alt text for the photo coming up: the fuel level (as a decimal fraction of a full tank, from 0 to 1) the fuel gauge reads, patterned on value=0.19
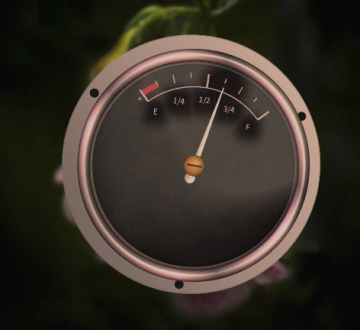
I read value=0.625
